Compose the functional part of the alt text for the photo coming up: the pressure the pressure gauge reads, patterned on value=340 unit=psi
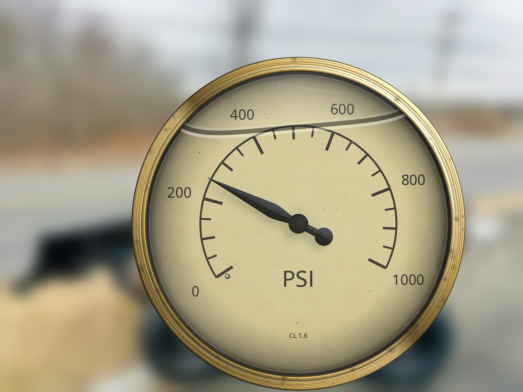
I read value=250 unit=psi
